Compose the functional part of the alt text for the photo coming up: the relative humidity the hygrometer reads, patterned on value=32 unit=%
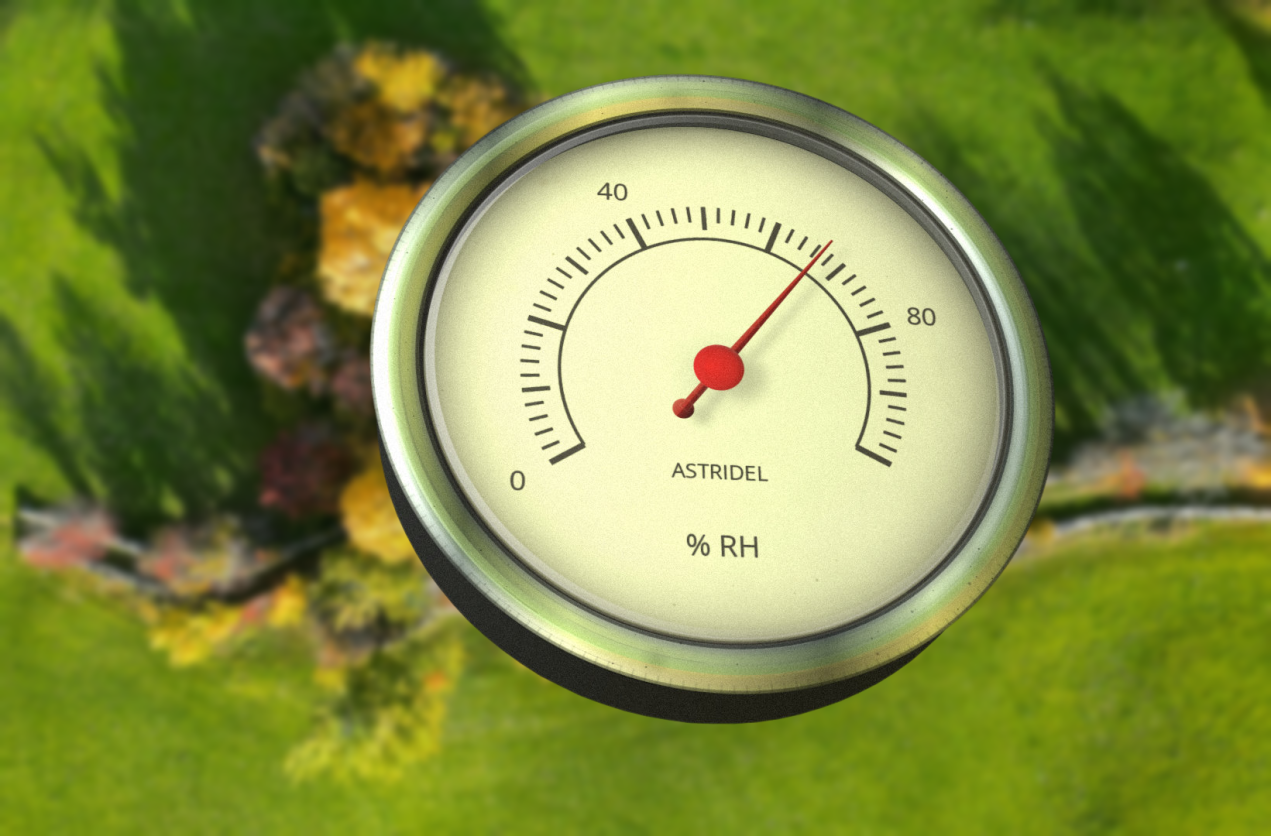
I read value=67 unit=%
